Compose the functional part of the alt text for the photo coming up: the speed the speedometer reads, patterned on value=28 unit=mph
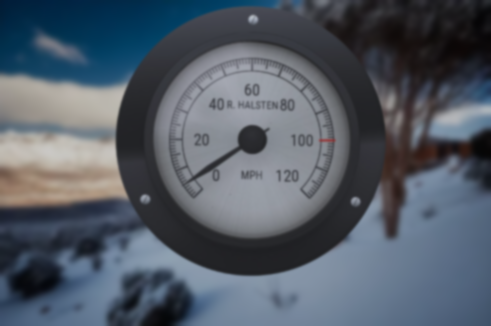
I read value=5 unit=mph
